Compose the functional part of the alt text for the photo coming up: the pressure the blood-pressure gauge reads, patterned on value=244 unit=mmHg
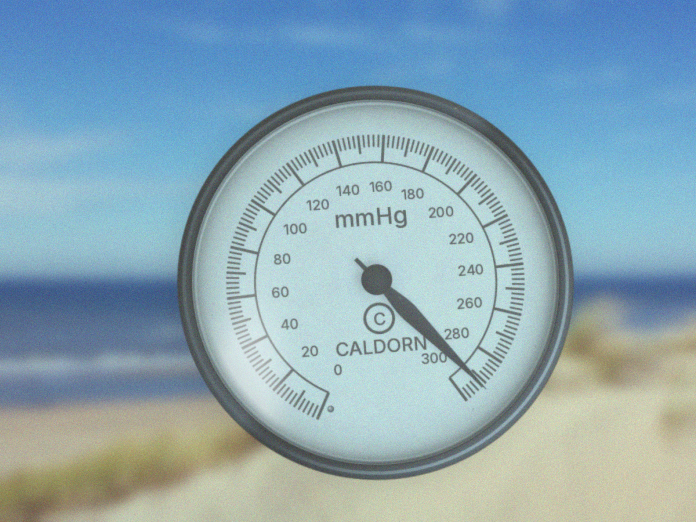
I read value=292 unit=mmHg
